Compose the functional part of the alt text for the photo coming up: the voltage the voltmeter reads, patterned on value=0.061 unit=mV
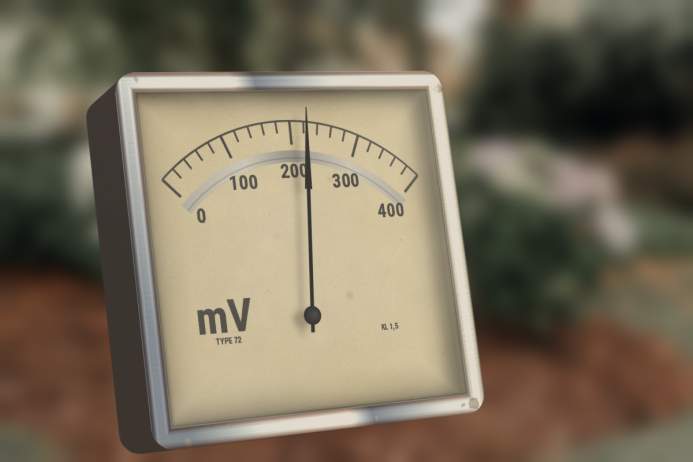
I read value=220 unit=mV
